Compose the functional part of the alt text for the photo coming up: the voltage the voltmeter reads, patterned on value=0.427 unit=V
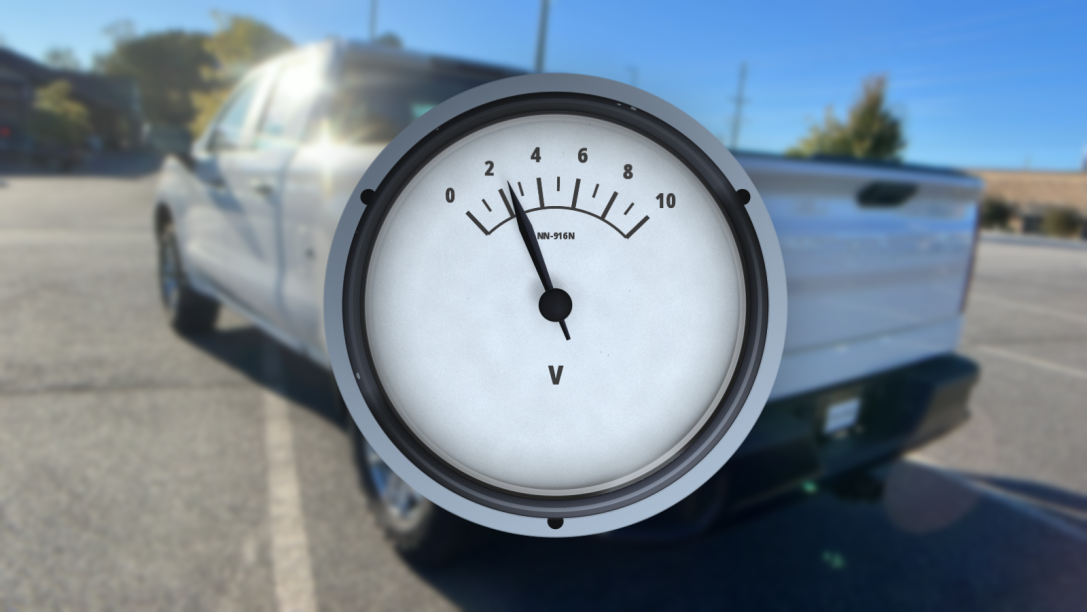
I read value=2.5 unit=V
